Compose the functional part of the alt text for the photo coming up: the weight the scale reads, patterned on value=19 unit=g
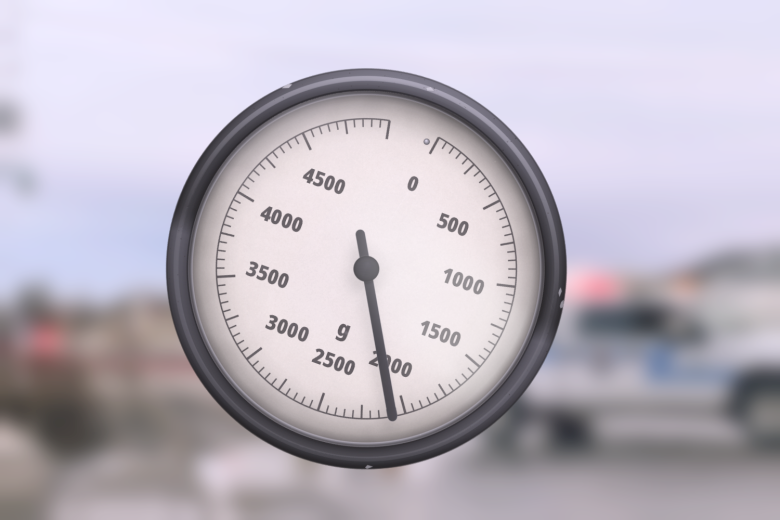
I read value=2075 unit=g
